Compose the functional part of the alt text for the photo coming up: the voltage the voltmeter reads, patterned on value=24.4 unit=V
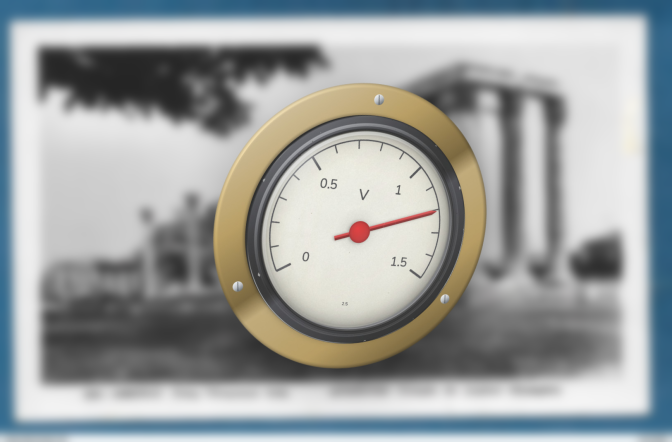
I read value=1.2 unit=V
